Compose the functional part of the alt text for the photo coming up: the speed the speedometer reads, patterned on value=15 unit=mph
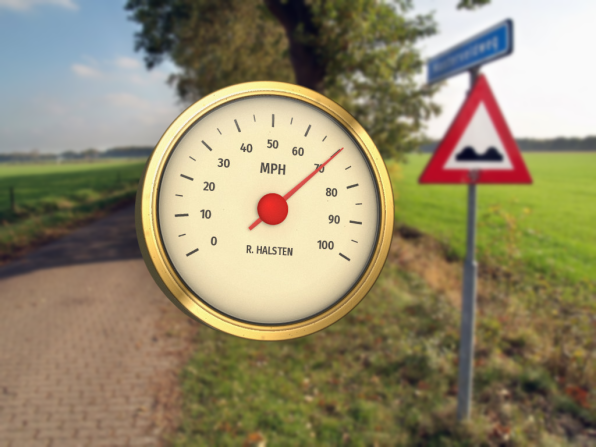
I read value=70 unit=mph
